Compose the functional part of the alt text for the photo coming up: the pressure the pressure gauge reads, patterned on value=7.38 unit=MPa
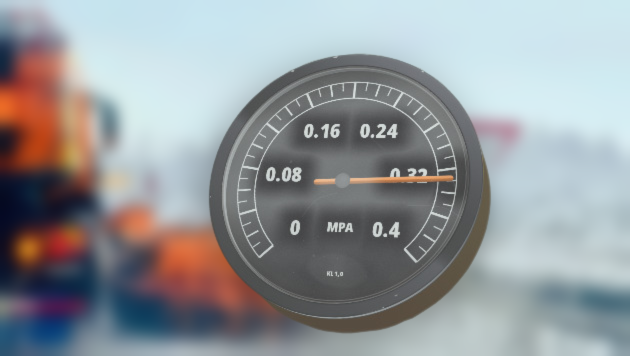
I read value=0.33 unit=MPa
